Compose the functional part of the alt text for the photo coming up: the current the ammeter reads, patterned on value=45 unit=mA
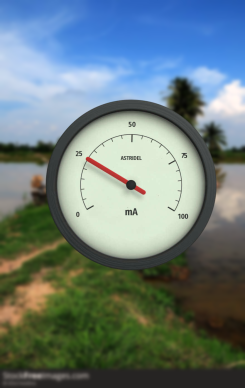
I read value=25 unit=mA
